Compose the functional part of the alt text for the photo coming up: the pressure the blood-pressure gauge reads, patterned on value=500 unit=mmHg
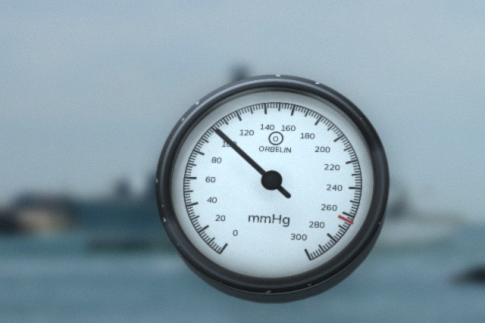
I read value=100 unit=mmHg
